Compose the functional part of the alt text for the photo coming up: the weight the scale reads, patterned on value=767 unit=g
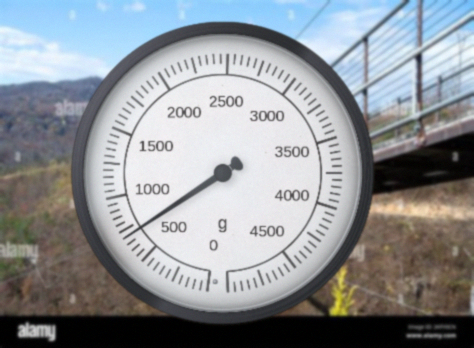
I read value=700 unit=g
